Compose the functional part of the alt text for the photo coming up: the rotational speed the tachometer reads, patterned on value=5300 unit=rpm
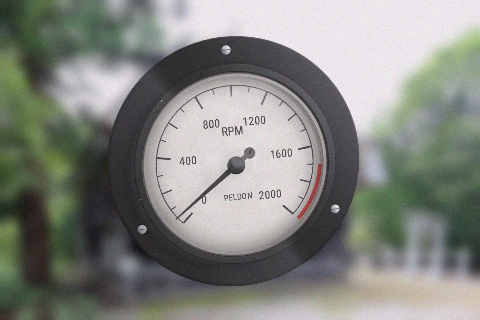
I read value=50 unit=rpm
